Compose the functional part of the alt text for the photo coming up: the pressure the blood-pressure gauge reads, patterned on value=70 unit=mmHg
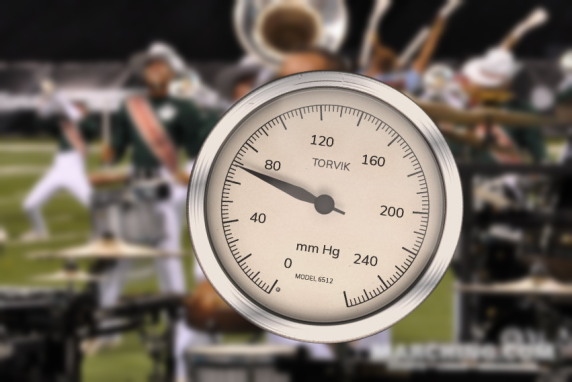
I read value=68 unit=mmHg
